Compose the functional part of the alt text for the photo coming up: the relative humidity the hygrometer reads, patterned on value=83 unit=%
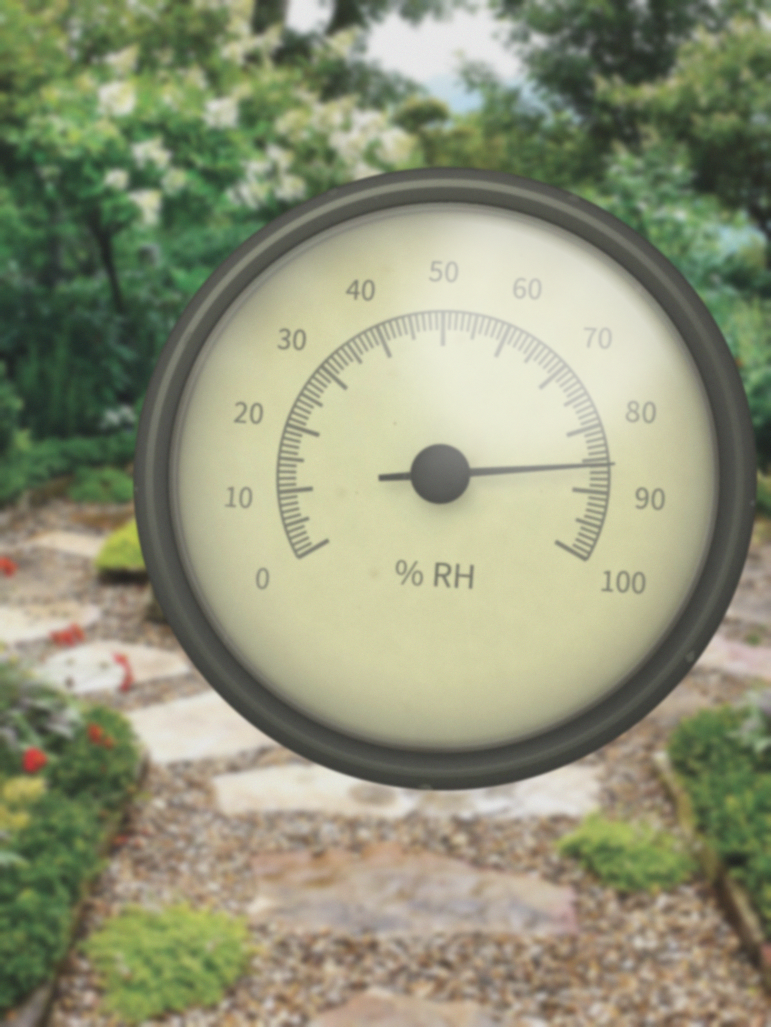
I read value=86 unit=%
